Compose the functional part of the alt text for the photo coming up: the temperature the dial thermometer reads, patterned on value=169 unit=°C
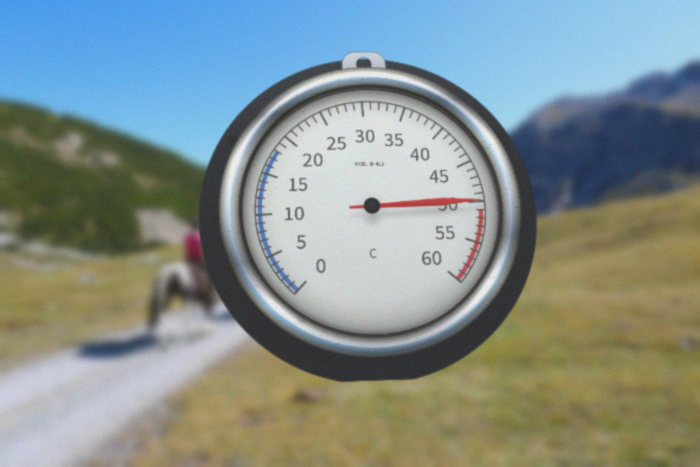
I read value=50 unit=°C
